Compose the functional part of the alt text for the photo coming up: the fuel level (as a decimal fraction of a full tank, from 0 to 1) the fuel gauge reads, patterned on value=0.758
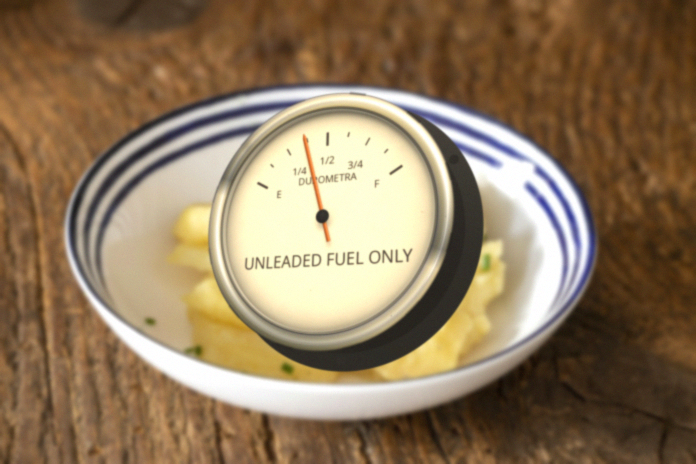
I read value=0.375
